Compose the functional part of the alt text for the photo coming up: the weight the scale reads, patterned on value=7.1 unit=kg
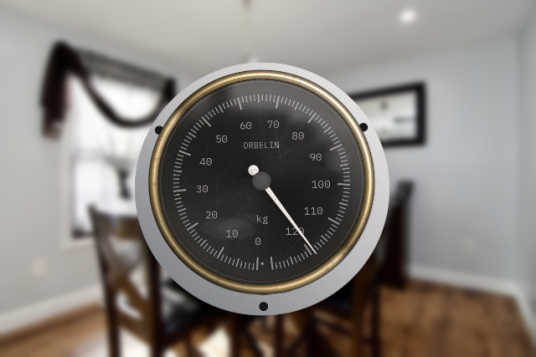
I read value=119 unit=kg
